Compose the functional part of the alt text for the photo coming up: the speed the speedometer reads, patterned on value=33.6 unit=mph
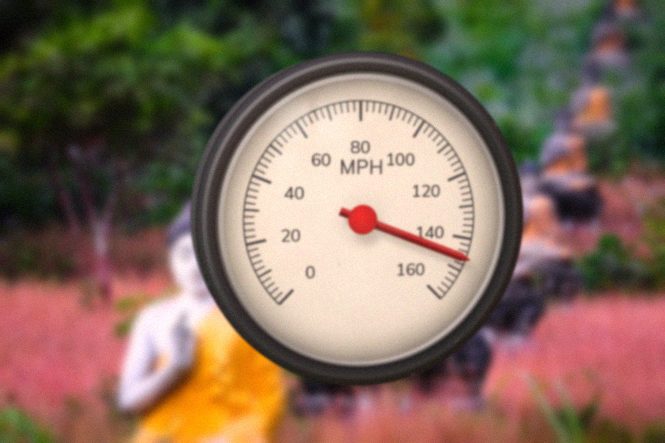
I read value=146 unit=mph
